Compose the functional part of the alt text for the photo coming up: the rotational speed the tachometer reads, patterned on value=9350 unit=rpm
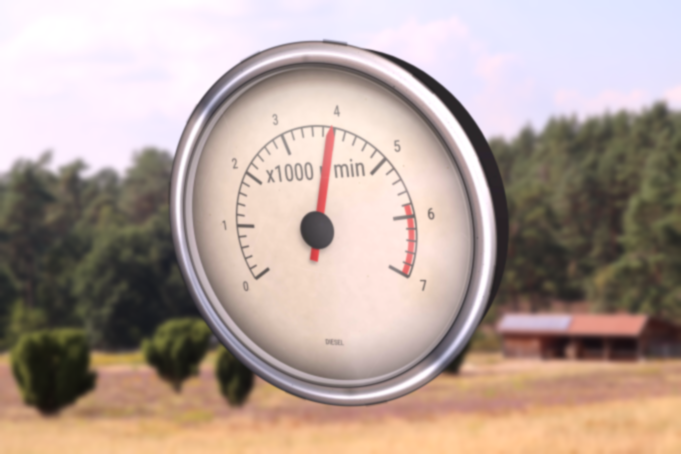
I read value=4000 unit=rpm
